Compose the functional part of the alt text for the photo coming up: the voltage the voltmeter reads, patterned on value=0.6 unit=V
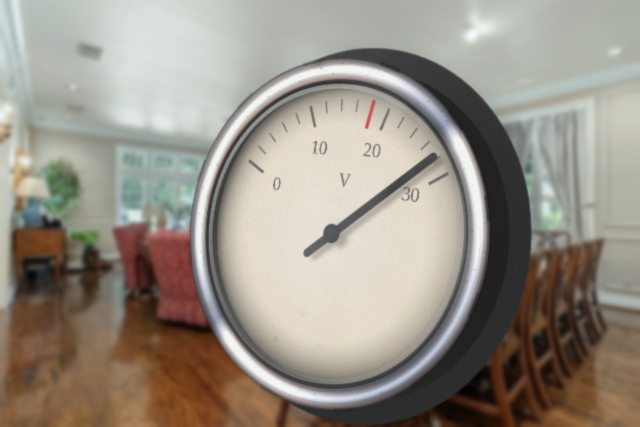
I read value=28 unit=V
